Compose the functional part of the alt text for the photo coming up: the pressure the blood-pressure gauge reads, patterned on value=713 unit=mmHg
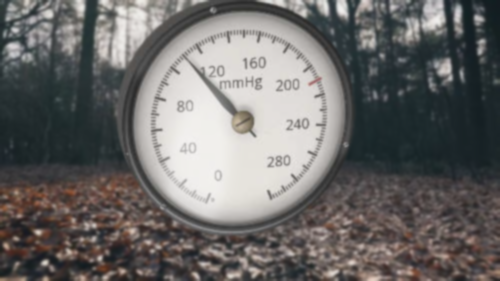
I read value=110 unit=mmHg
